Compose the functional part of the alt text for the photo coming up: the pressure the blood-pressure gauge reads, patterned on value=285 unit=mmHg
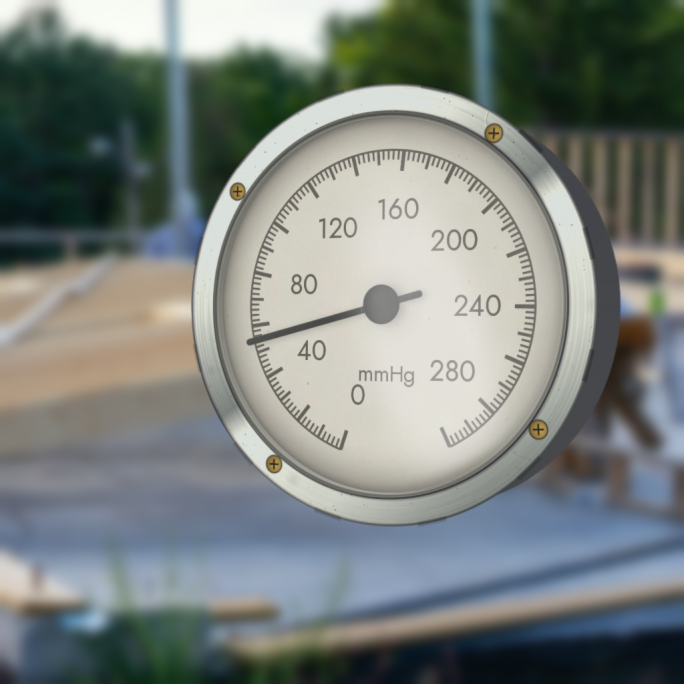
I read value=54 unit=mmHg
